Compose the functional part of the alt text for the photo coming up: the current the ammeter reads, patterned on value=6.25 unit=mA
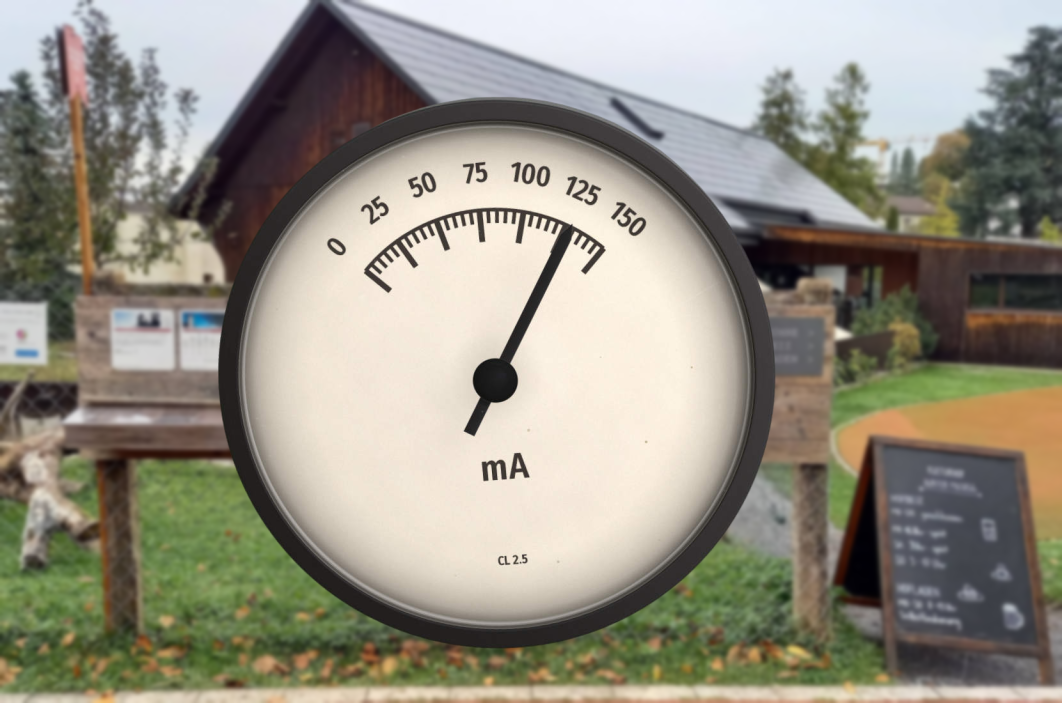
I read value=127.5 unit=mA
